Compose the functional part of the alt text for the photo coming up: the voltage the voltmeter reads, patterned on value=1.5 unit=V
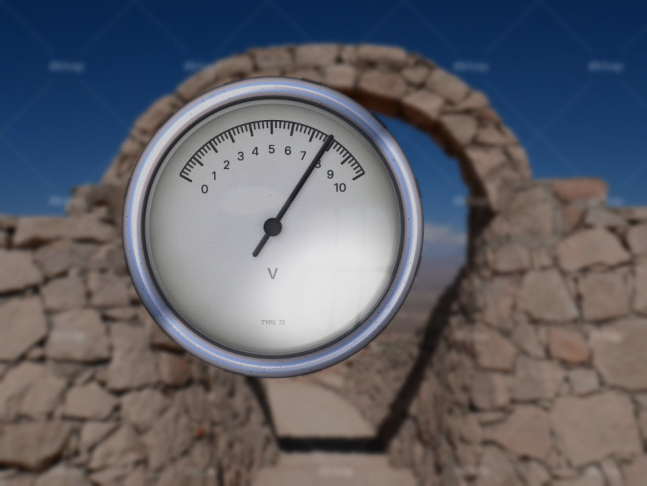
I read value=7.8 unit=V
